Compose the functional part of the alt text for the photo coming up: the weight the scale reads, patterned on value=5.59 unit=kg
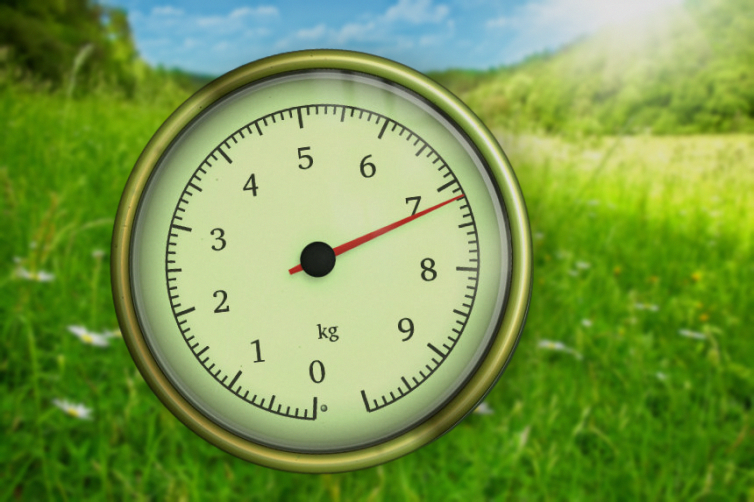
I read value=7.2 unit=kg
